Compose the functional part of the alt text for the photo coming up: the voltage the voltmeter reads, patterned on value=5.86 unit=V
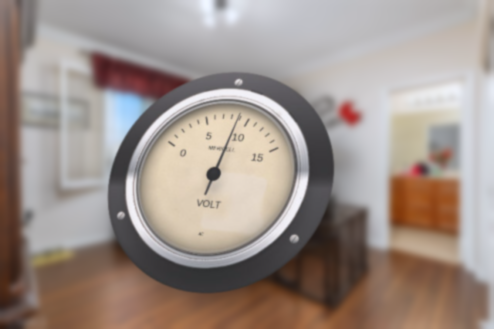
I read value=9 unit=V
